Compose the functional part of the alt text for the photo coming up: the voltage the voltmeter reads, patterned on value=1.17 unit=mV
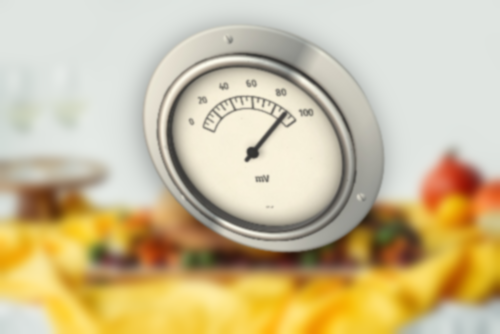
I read value=90 unit=mV
